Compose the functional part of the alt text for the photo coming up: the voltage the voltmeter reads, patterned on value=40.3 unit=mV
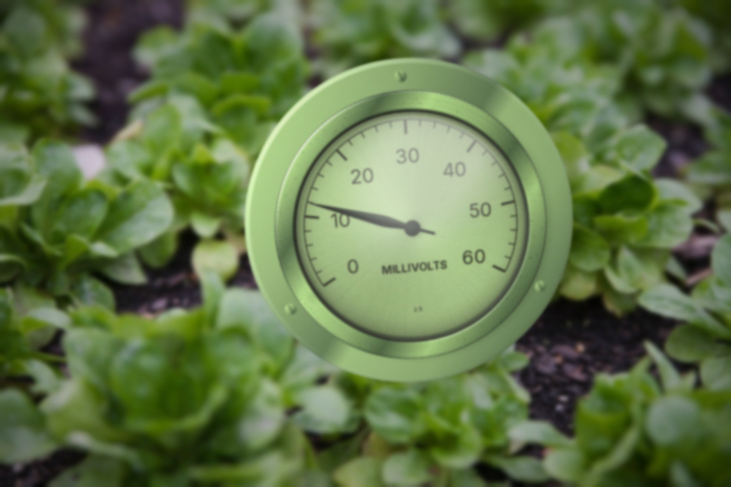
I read value=12 unit=mV
